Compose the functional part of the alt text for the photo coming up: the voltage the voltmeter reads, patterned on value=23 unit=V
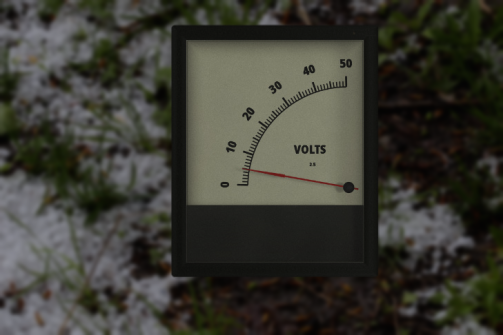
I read value=5 unit=V
